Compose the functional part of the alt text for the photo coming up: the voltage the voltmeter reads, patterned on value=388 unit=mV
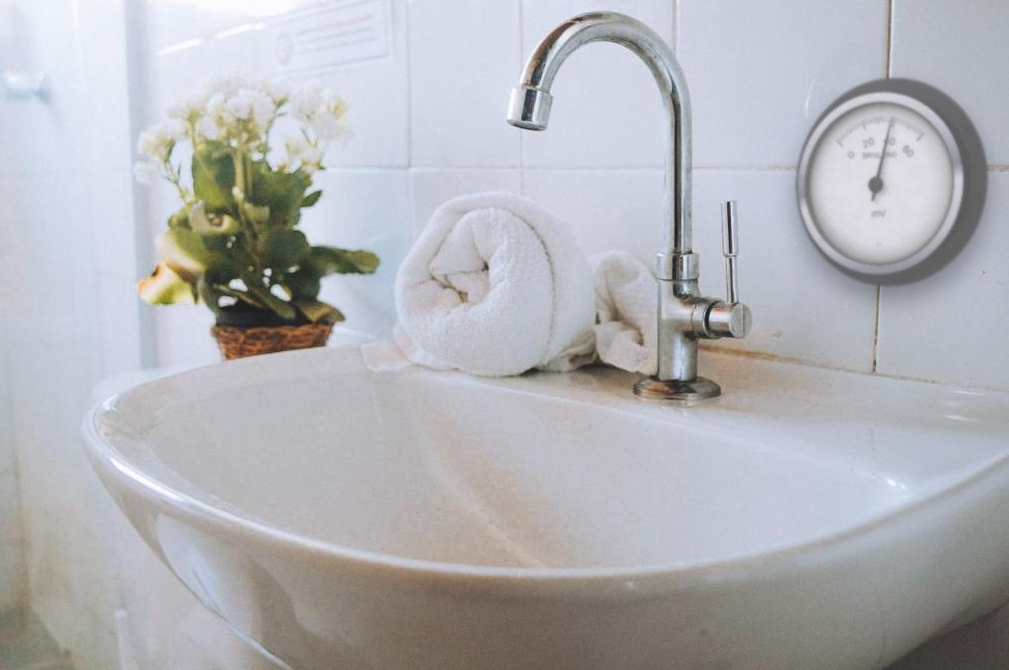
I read value=40 unit=mV
